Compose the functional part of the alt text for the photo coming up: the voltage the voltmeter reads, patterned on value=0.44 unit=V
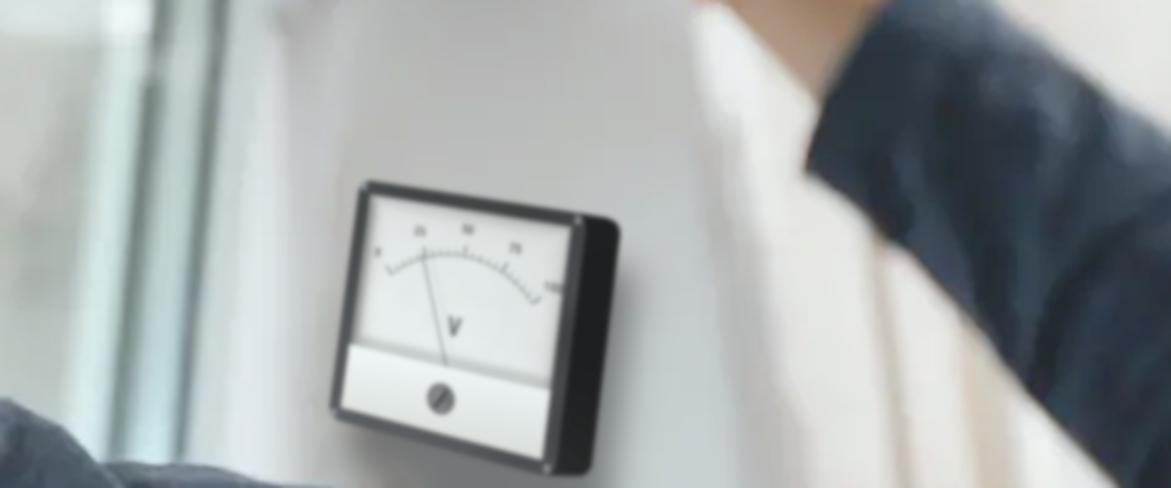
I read value=25 unit=V
